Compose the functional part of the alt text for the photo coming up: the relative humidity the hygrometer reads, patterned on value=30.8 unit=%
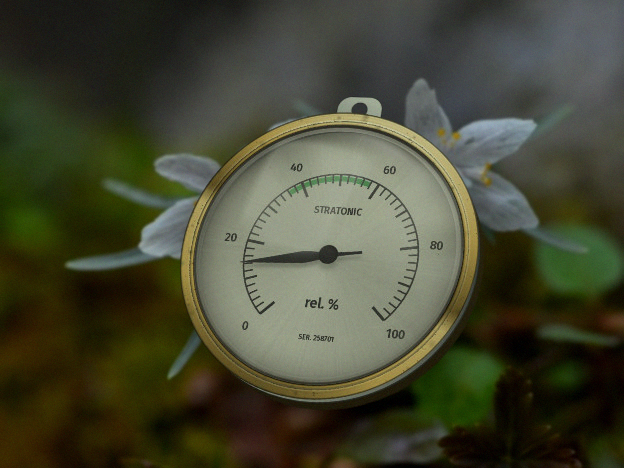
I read value=14 unit=%
